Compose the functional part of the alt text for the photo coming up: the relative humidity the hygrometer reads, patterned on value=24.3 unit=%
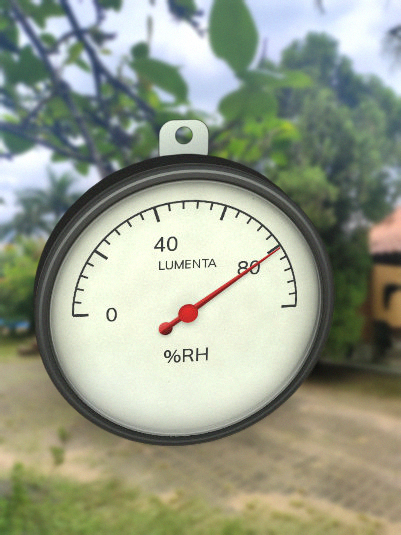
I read value=80 unit=%
